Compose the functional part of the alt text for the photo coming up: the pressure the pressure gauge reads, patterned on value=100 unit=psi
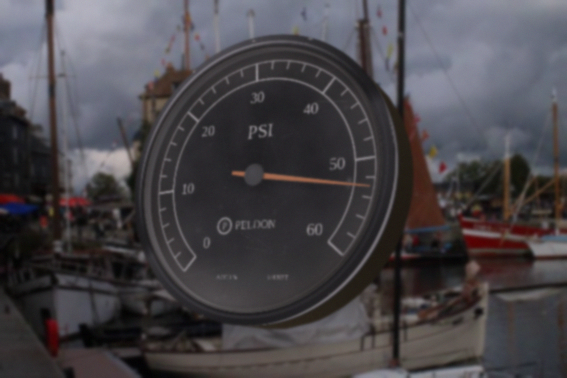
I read value=53 unit=psi
